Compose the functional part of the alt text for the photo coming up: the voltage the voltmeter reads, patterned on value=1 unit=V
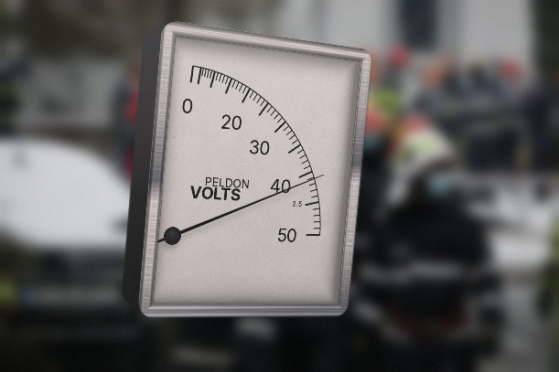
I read value=41 unit=V
